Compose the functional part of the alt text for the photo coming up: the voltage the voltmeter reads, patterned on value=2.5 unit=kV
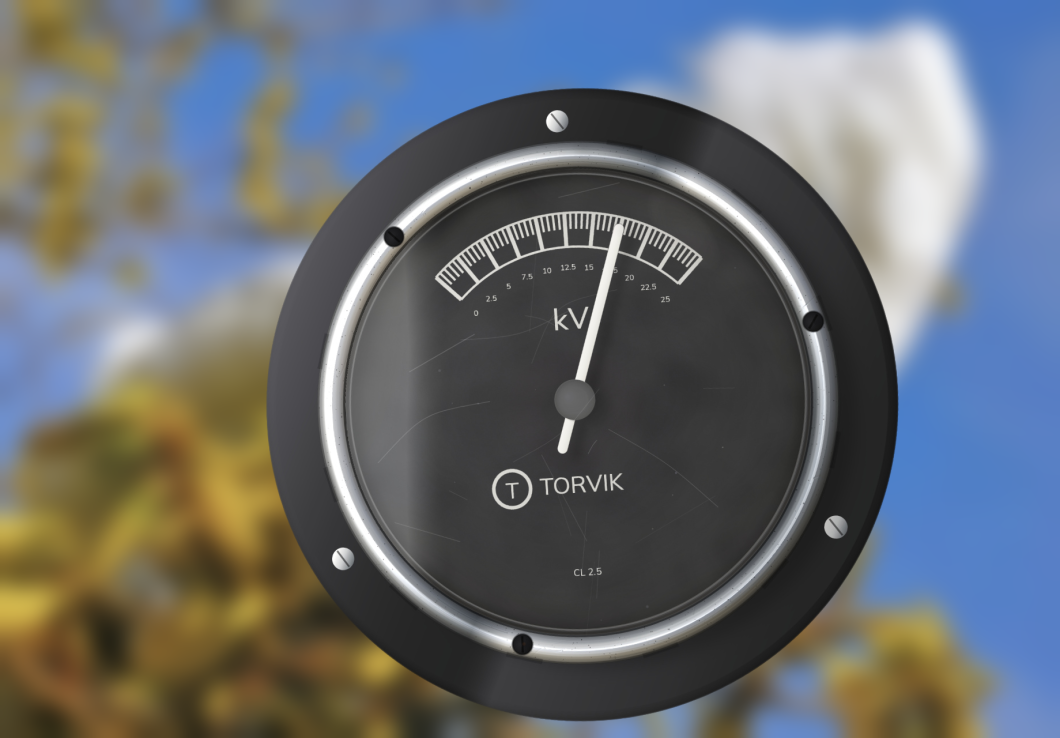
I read value=17.5 unit=kV
